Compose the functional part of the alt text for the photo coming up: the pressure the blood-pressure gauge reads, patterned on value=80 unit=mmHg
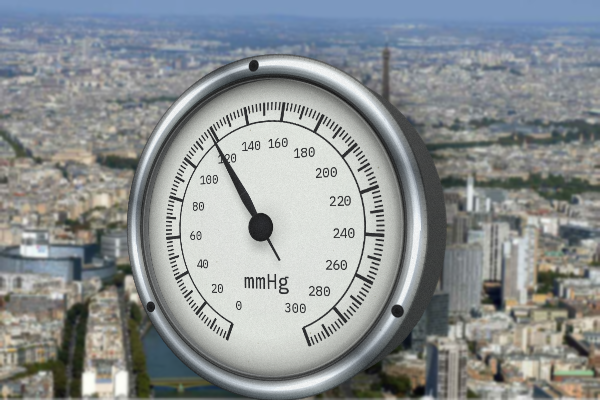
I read value=120 unit=mmHg
